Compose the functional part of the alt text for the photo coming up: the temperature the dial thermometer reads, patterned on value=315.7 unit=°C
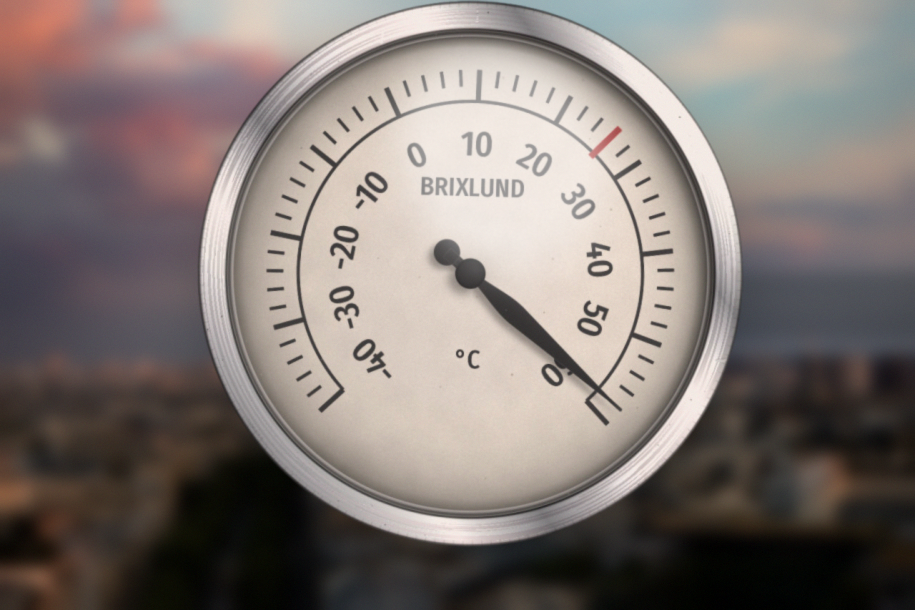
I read value=58 unit=°C
